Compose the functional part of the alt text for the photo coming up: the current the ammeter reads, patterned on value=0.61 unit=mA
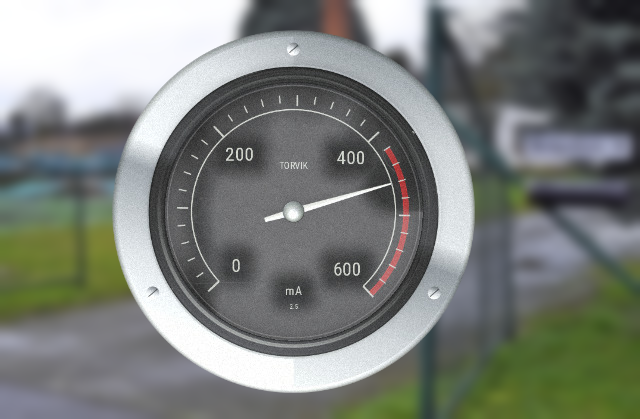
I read value=460 unit=mA
